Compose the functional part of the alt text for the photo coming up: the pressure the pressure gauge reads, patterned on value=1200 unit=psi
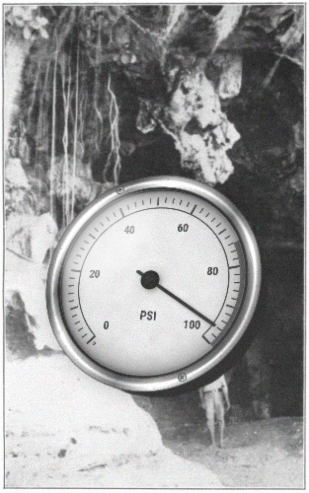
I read value=96 unit=psi
